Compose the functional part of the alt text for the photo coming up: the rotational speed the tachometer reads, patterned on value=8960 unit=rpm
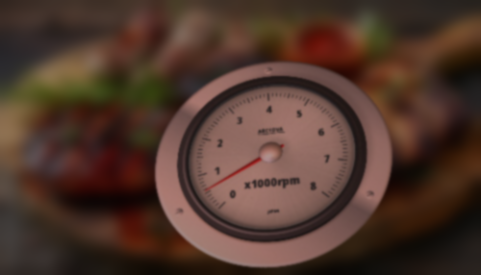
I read value=500 unit=rpm
